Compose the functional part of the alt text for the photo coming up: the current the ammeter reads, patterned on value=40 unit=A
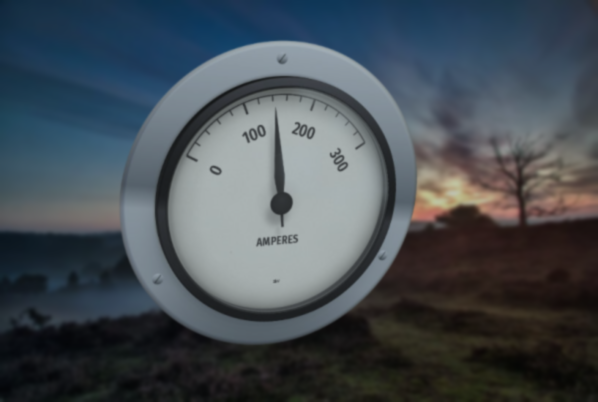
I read value=140 unit=A
